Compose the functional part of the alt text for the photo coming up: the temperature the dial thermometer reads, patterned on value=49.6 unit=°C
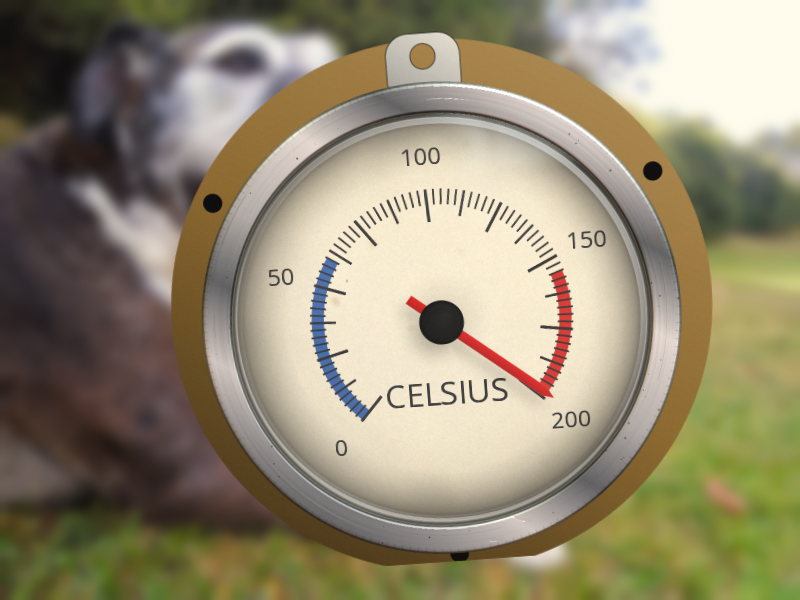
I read value=197.5 unit=°C
